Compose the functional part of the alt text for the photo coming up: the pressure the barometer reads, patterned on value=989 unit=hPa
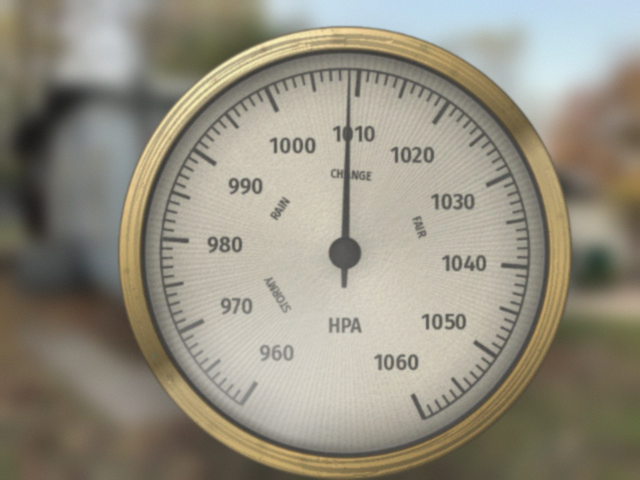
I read value=1009 unit=hPa
